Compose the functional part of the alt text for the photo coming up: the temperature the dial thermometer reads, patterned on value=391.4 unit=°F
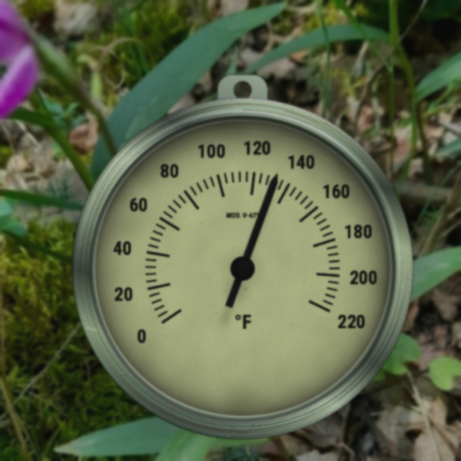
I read value=132 unit=°F
